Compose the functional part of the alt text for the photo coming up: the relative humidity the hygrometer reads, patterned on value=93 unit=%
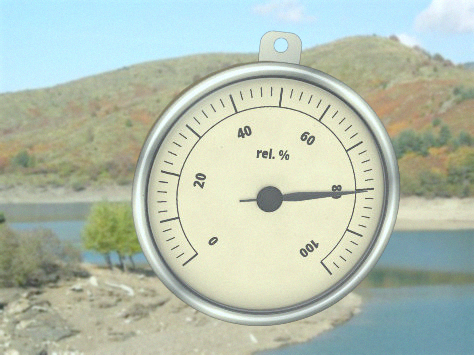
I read value=80 unit=%
